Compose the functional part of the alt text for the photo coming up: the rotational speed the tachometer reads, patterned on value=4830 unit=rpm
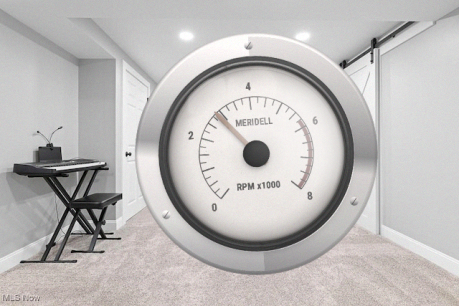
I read value=2875 unit=rpm
